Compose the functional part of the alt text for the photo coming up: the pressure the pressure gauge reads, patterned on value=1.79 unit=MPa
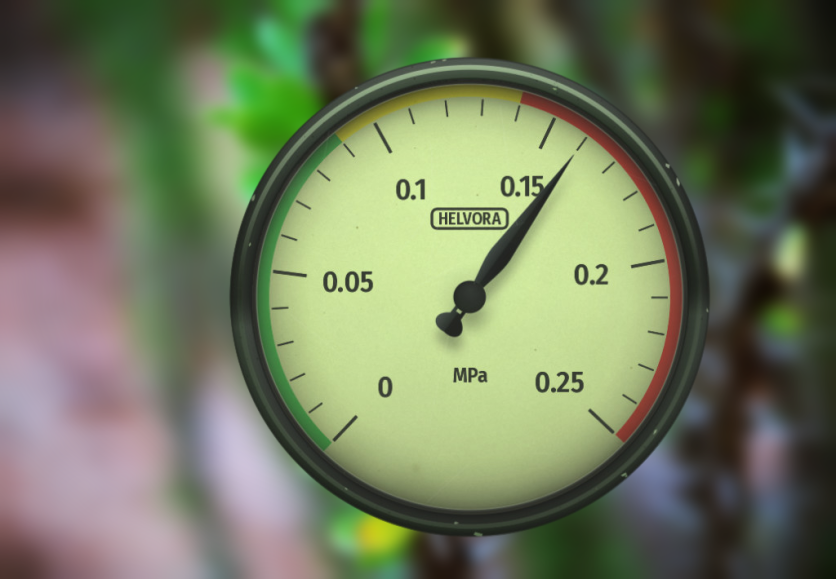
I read value=0.16 unit=MPa
